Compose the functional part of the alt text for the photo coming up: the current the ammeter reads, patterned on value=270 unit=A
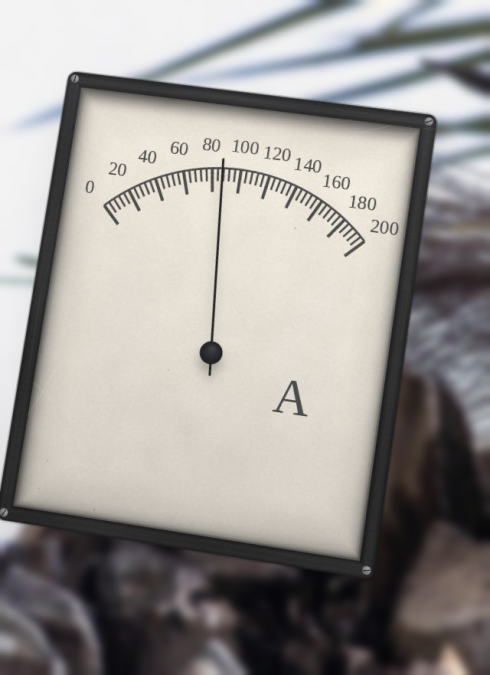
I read value=88 unit=A
